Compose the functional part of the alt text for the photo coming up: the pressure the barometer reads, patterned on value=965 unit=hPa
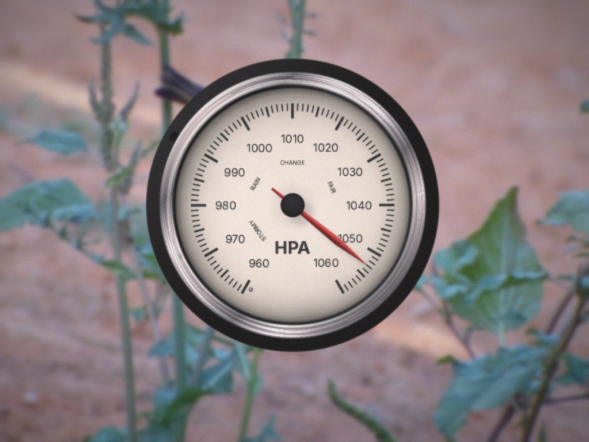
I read value=1053 unit=hPa
